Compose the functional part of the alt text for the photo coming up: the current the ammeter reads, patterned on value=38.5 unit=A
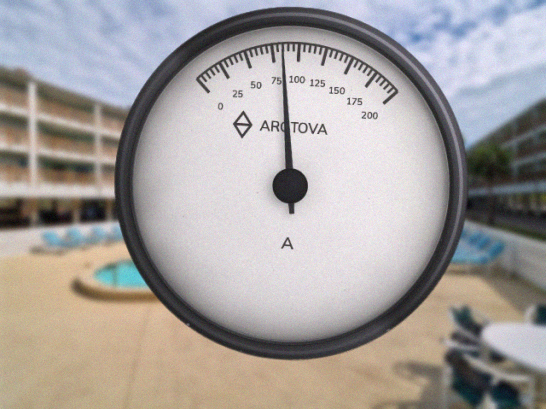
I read value=85 unit=A
